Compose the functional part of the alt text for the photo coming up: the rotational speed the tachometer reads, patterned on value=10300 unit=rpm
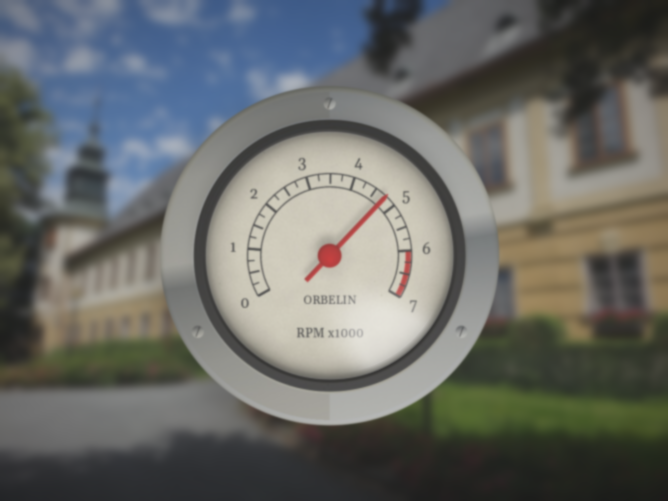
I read value=4750 unit=rpm
